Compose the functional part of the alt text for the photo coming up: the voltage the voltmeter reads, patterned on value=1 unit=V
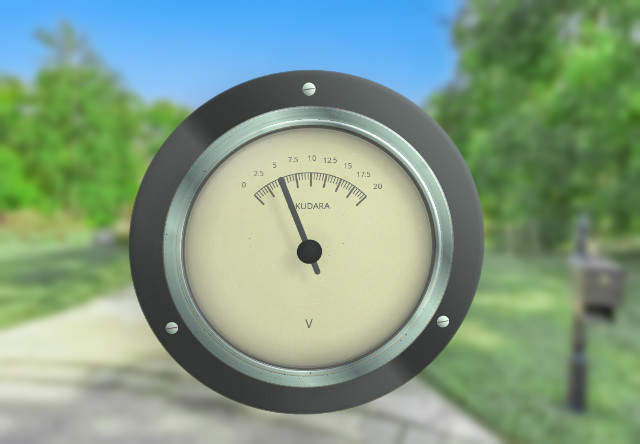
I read value=5 unit=V
